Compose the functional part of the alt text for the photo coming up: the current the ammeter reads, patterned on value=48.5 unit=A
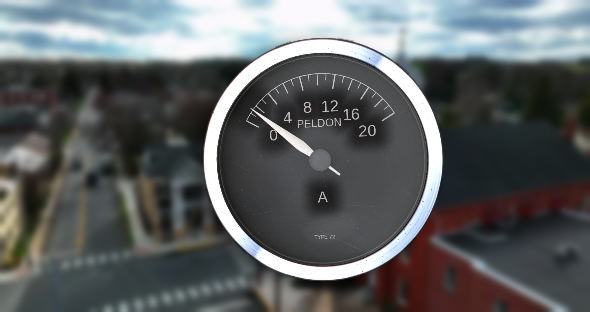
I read value=1.5 unit=A
